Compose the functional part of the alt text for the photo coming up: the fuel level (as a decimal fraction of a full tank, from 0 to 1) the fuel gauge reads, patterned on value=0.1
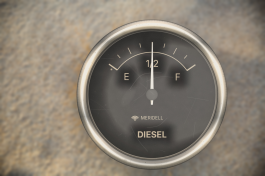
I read value=0.5
